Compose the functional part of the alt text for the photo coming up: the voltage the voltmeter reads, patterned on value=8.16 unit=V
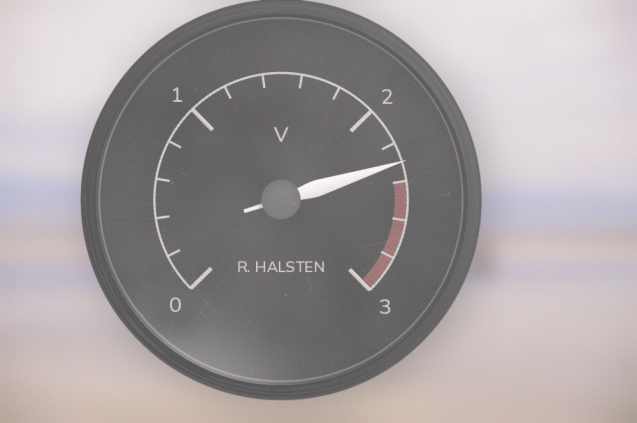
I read value=2.3 unit=V
